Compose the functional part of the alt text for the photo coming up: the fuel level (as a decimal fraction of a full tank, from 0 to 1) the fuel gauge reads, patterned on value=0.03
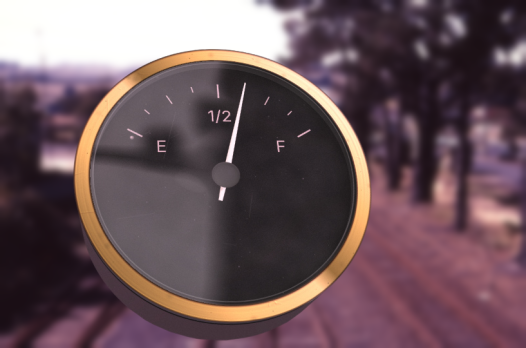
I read value=0.625
